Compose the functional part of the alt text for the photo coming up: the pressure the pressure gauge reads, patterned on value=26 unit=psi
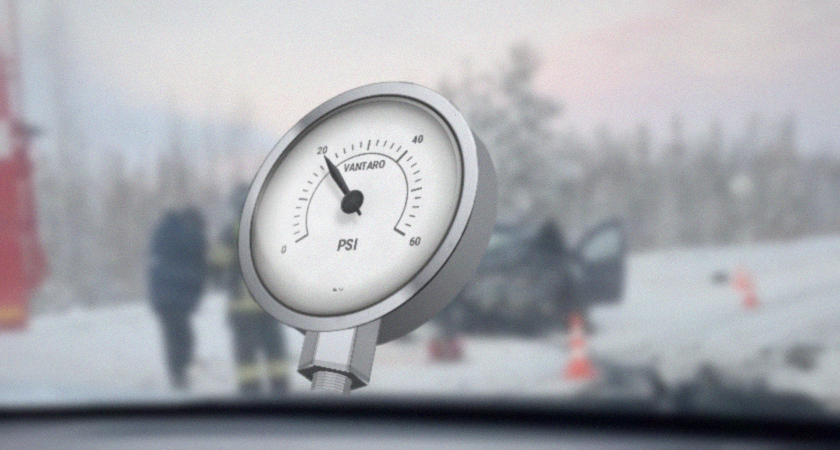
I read value=20 unit=psi
